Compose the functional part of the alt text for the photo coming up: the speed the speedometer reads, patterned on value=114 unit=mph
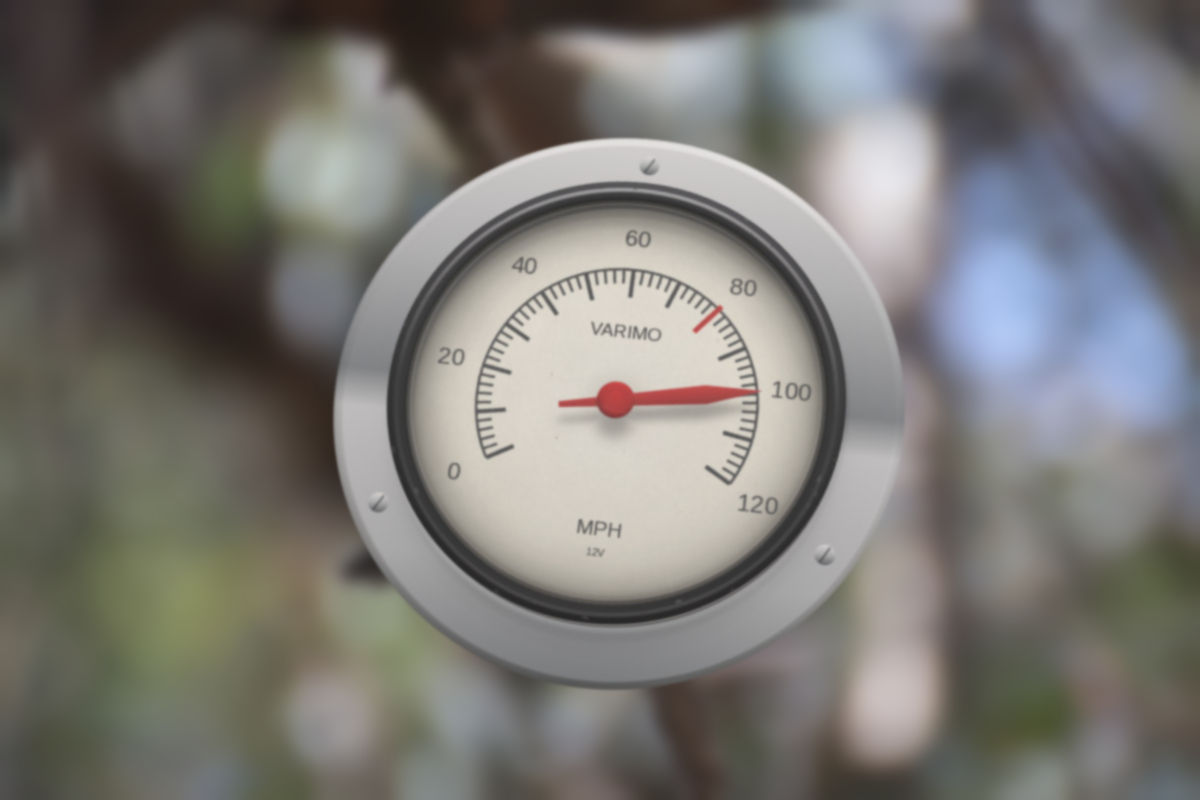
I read value=100 unit=mph
